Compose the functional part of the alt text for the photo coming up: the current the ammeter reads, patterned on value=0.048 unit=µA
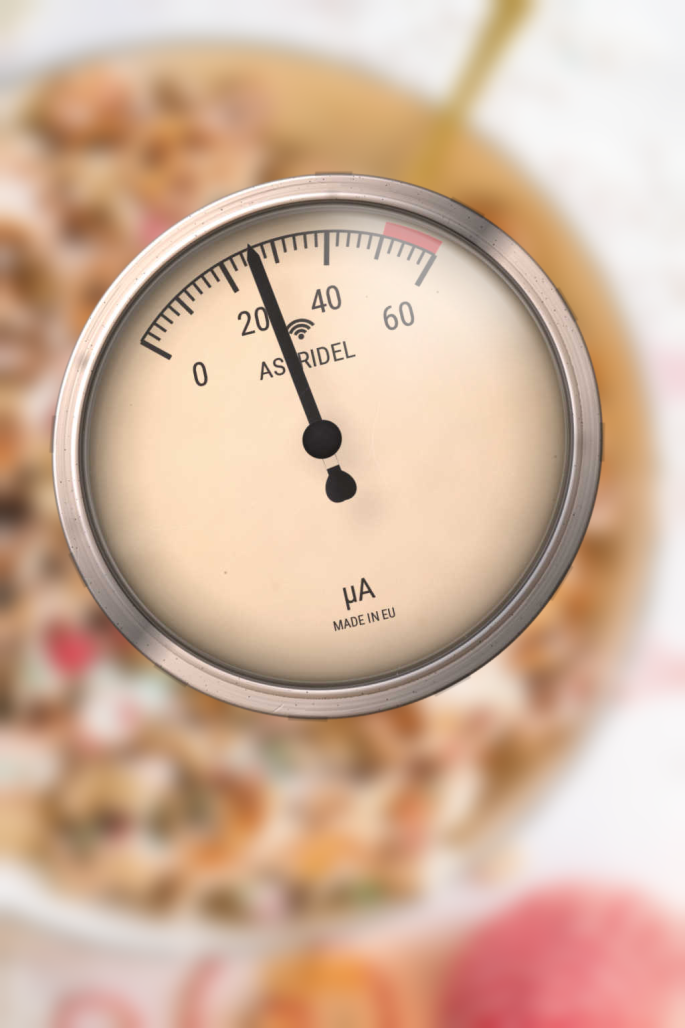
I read value=26 unit=µA
